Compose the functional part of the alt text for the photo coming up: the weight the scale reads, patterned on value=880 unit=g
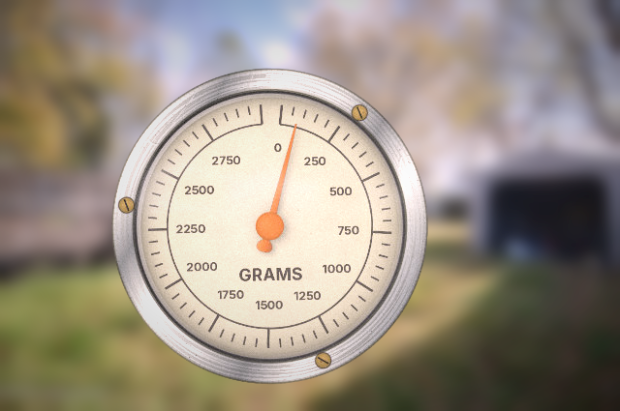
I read value=75 unit=g
